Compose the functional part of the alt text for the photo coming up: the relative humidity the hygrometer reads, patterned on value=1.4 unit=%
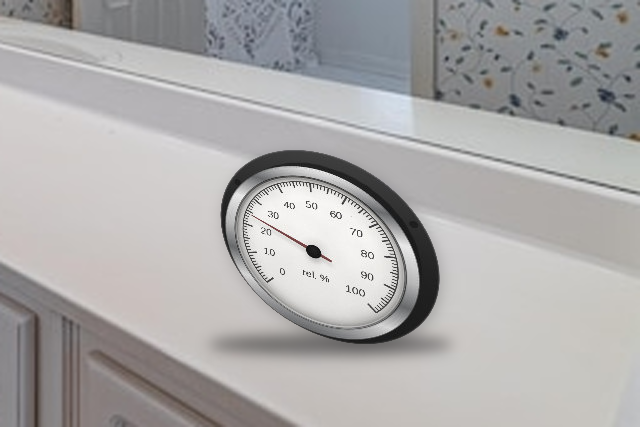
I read value=25 unit=%
